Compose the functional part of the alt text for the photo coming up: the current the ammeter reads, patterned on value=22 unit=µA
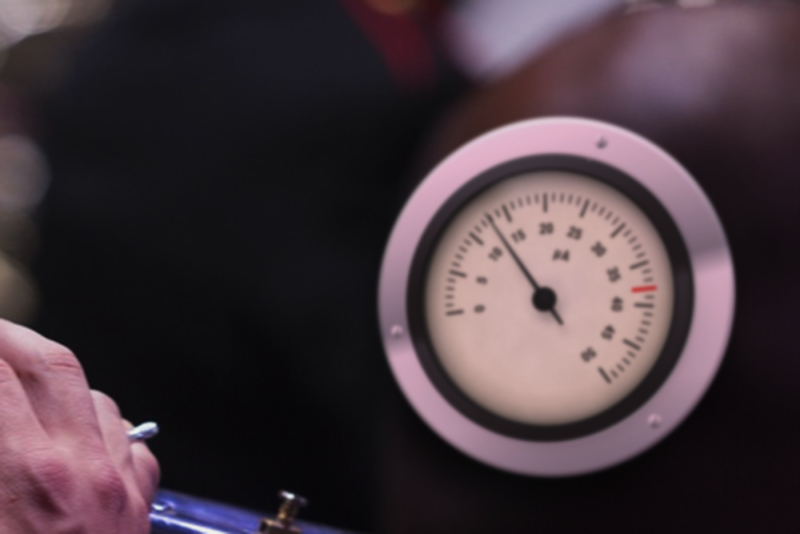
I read value=13 unit=µA
